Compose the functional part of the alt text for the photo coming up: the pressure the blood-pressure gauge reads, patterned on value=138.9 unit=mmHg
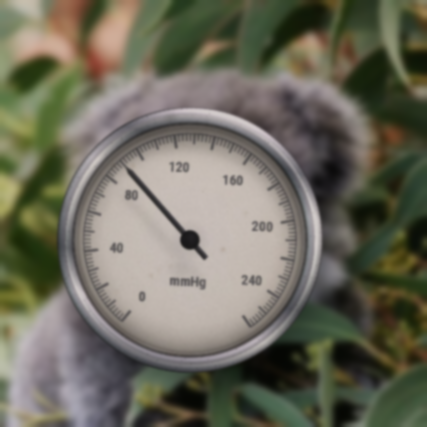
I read value=90 unit=mmHg
